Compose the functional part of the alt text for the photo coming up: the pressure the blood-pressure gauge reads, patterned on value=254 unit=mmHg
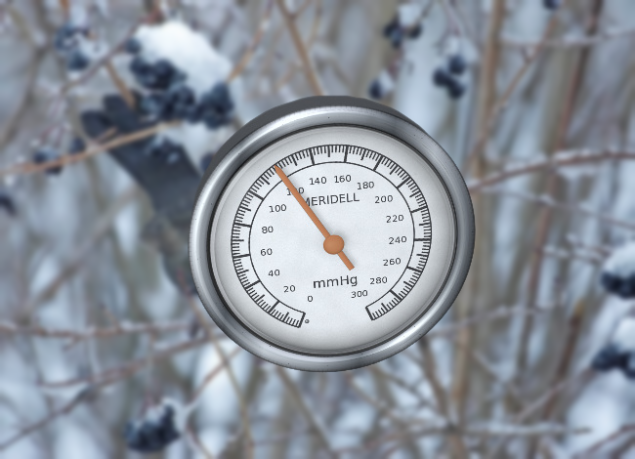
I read value=120 unit=mmHg
